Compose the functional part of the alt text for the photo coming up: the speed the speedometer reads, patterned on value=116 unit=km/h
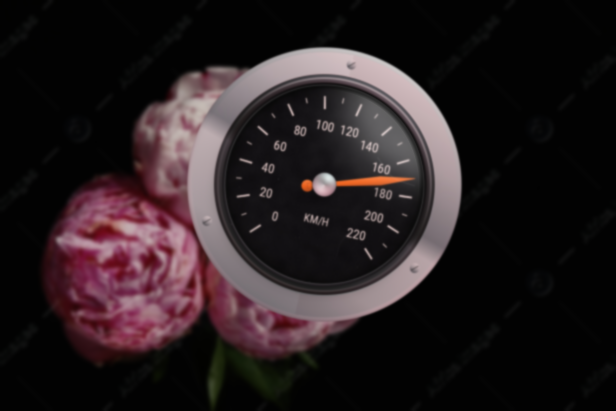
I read value=170 unit=km/h
